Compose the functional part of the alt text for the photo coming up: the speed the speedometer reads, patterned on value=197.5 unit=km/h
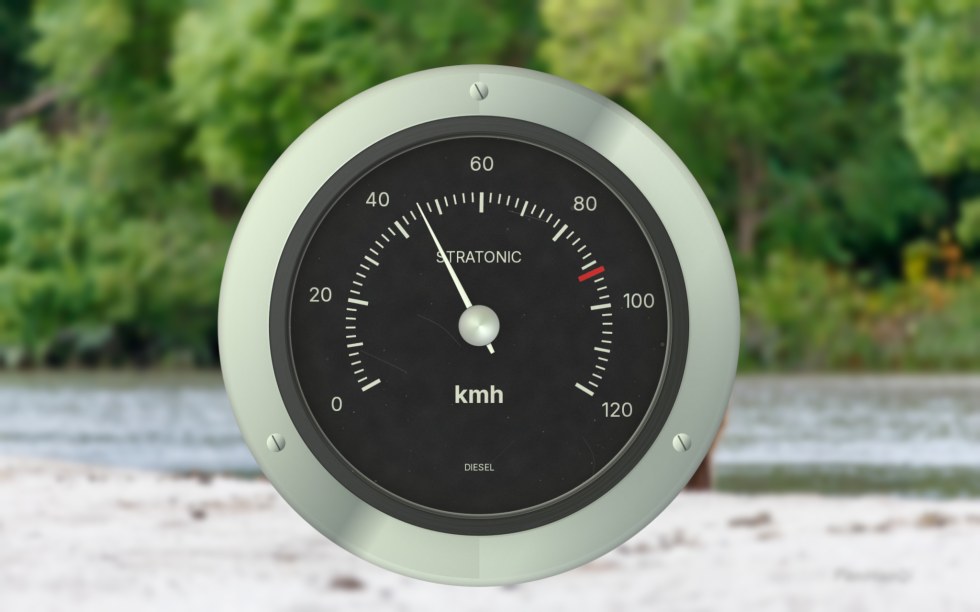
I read value=46 unit=km/h
